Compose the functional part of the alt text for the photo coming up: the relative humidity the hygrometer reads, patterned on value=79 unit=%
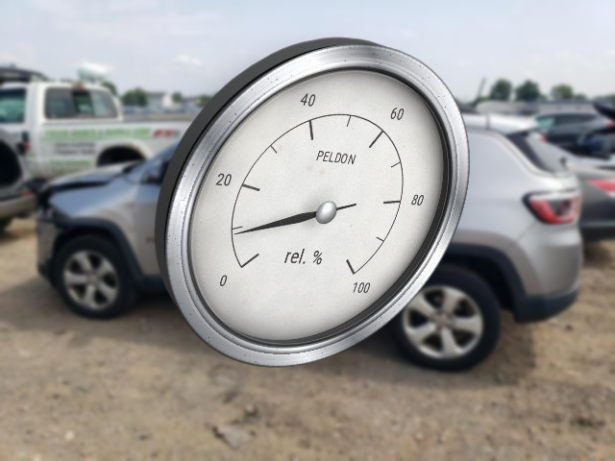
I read value=10 unit=%
